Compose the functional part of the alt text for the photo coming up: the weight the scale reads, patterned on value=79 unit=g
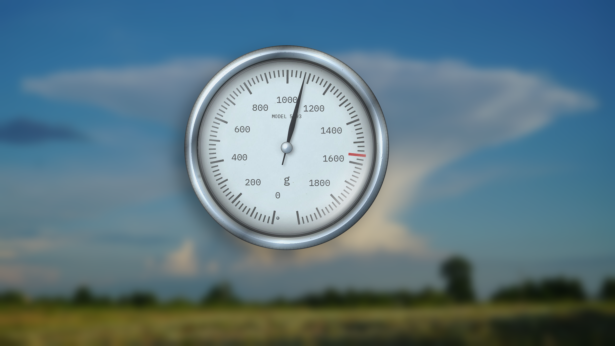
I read value=1080 unit=g
